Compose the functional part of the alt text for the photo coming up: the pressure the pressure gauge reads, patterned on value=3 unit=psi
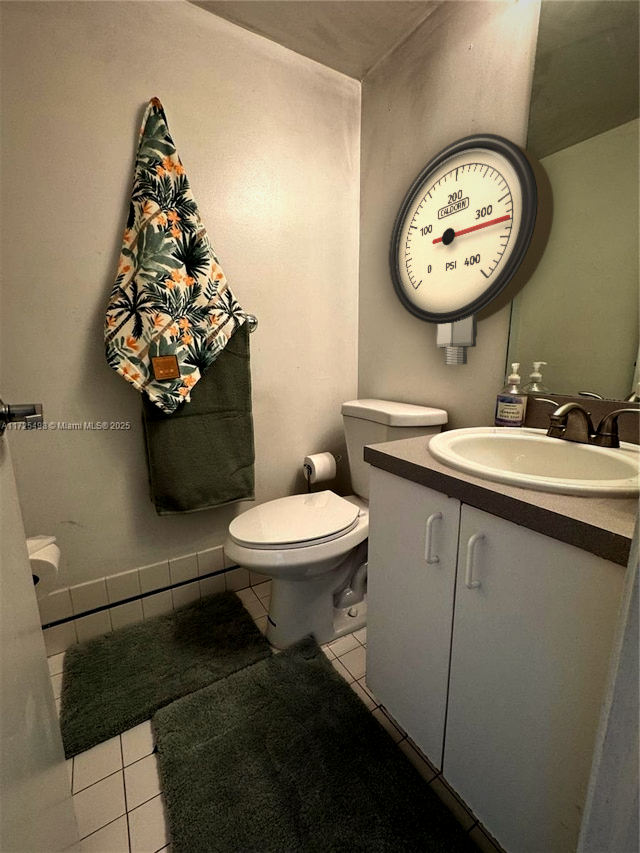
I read value=330 unit=psi
